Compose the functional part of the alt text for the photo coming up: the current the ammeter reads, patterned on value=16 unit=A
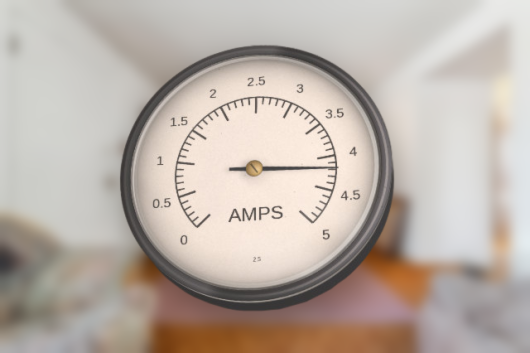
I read value=4.2 unit=A
